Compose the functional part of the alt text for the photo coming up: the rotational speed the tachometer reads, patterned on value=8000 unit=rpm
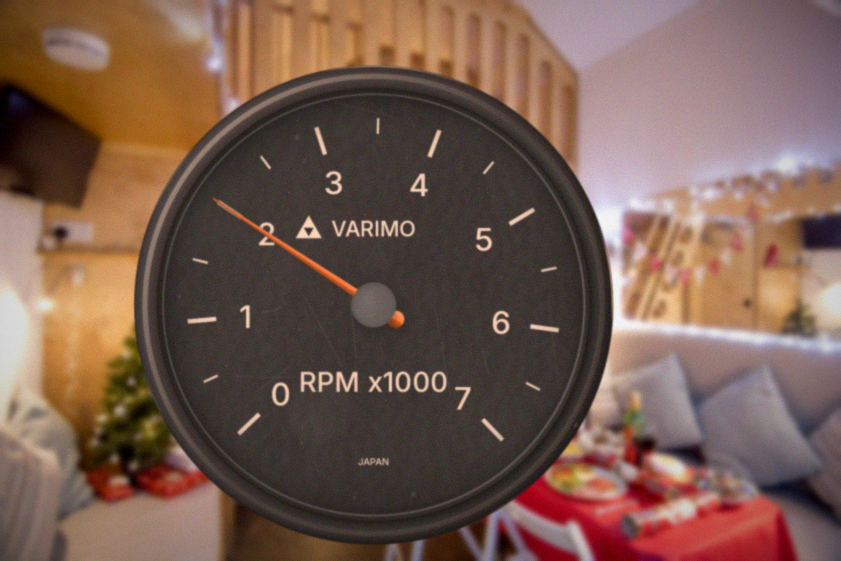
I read value=2000 unit=rpm
